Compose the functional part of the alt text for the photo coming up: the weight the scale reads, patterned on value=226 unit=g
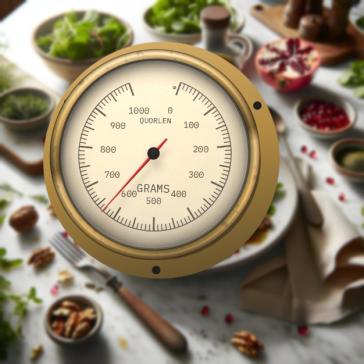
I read value=630 unit=g
